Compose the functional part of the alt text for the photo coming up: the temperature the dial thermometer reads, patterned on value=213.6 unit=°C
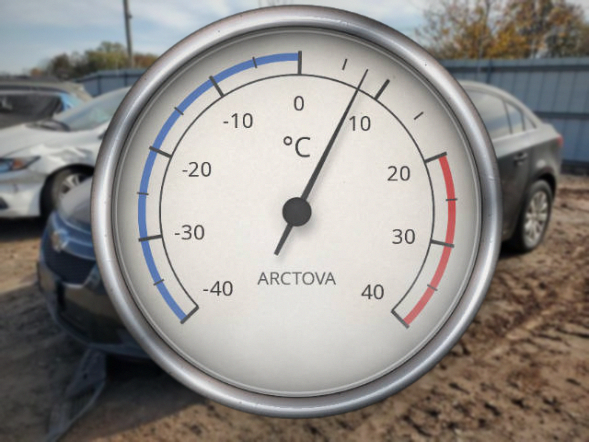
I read value=7.5 unit=°C
